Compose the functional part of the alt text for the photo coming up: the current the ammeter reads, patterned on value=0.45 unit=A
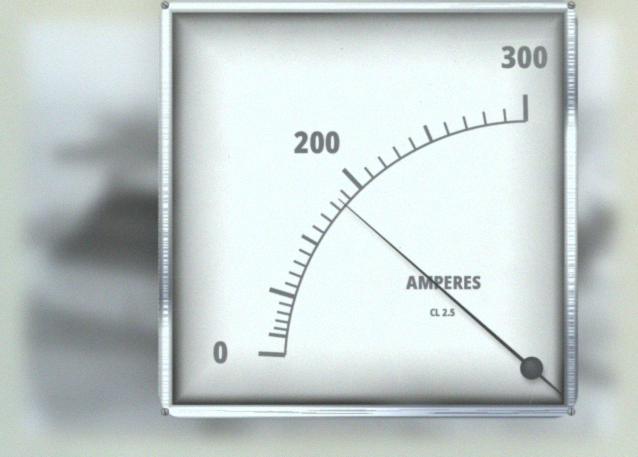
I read value=185 unit=A
